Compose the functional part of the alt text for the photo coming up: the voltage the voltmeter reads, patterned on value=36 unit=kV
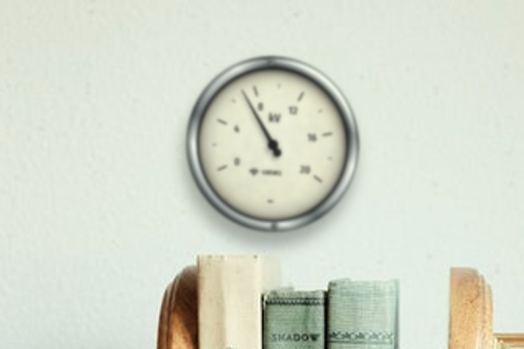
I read value=7 unit=kV
